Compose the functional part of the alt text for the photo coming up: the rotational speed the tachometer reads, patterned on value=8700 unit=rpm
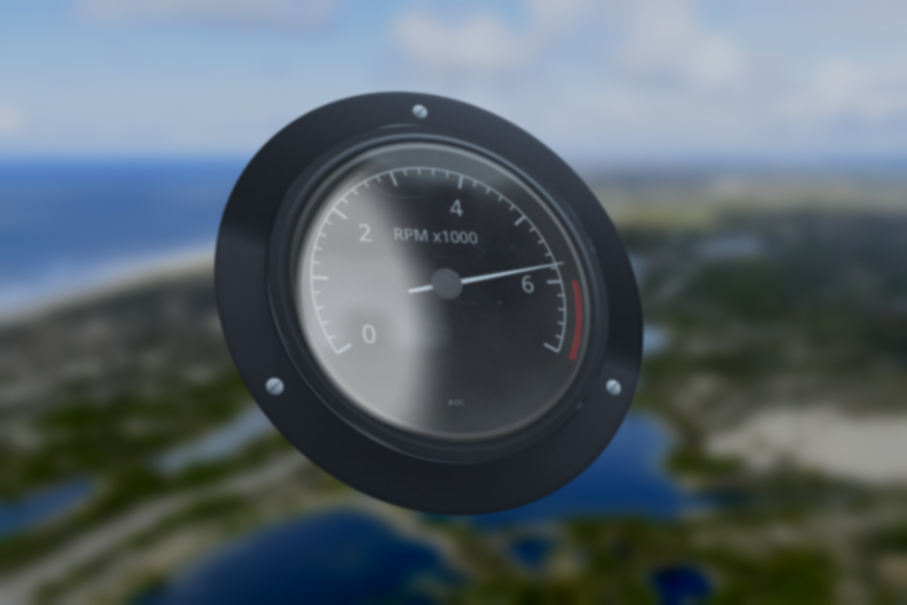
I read value=5800 unit=rpm
